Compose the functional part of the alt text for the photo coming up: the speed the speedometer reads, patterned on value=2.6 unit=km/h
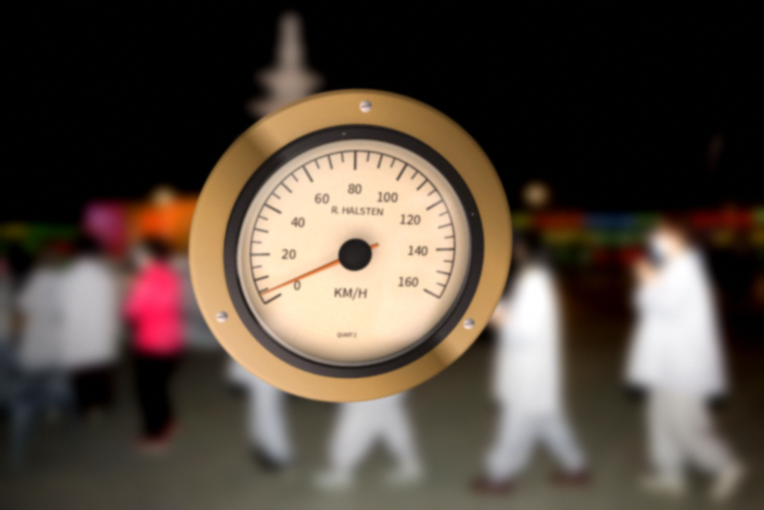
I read value=5 unit=km/h
